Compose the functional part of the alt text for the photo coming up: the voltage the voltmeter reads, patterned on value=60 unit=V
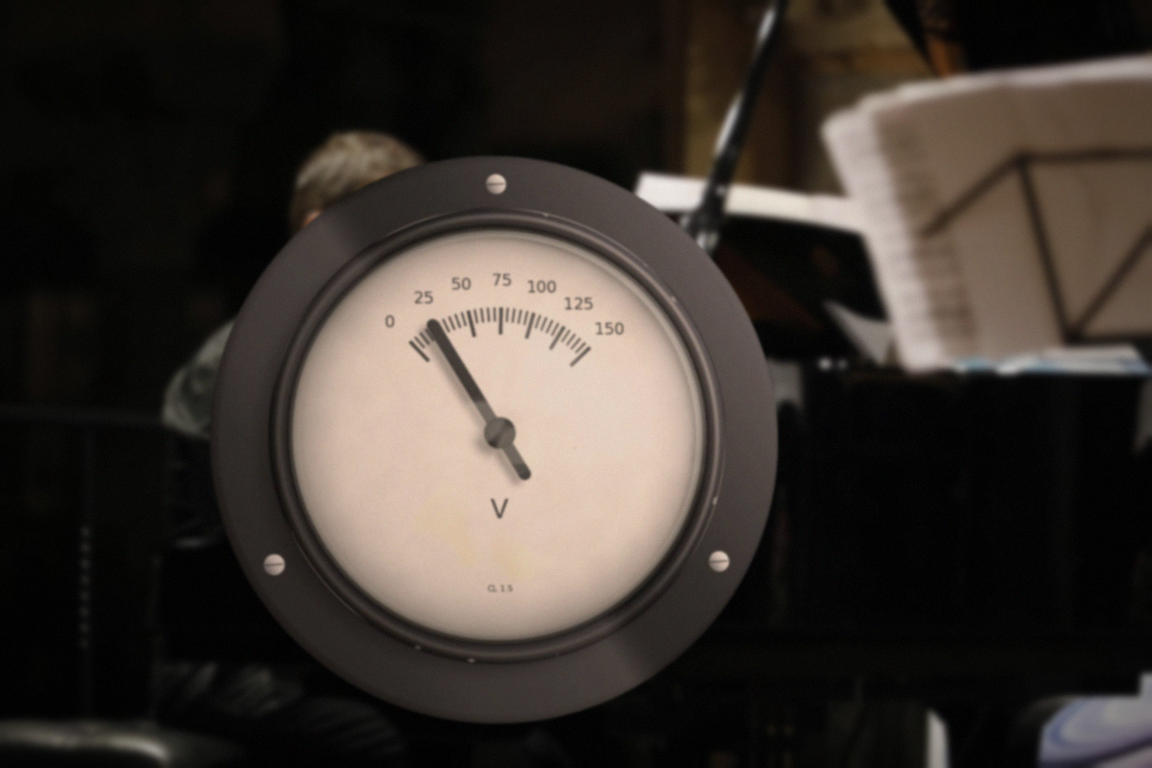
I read value=20 unit=V
